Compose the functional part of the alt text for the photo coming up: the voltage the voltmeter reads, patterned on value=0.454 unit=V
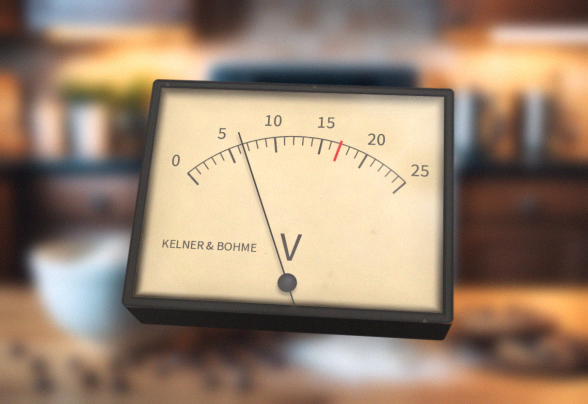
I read value=6.5 unit=V
